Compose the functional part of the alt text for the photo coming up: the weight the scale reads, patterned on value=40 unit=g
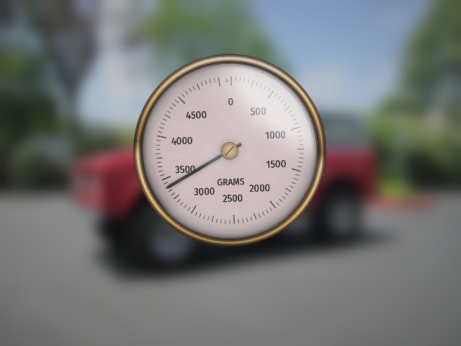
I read value=3400 unit=g
